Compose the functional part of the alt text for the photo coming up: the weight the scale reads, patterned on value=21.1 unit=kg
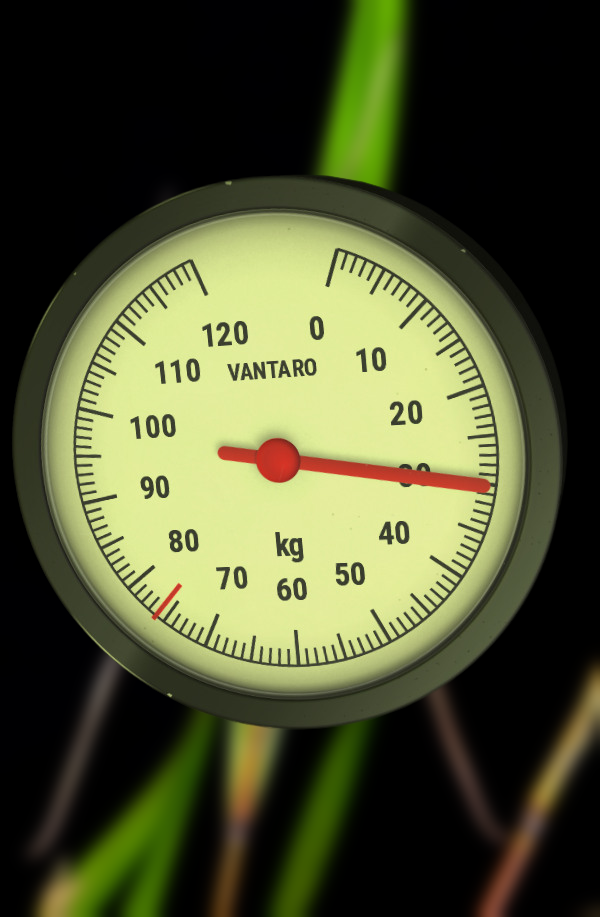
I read value=30 unit=kg
